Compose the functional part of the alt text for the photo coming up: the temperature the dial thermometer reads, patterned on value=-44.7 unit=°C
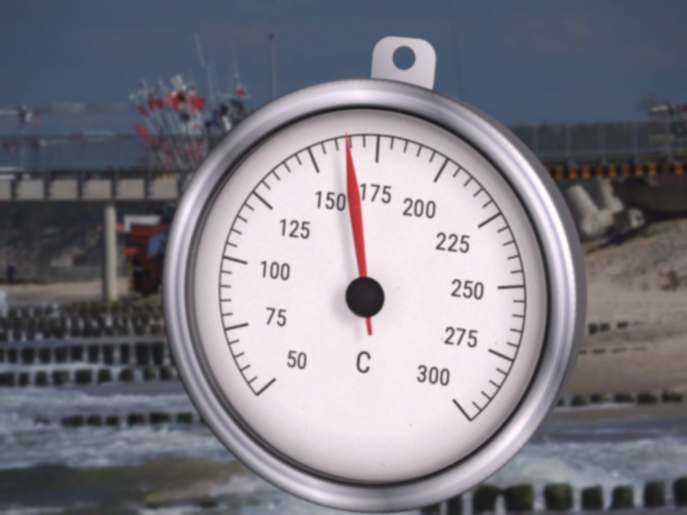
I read value=165 unit=°C
